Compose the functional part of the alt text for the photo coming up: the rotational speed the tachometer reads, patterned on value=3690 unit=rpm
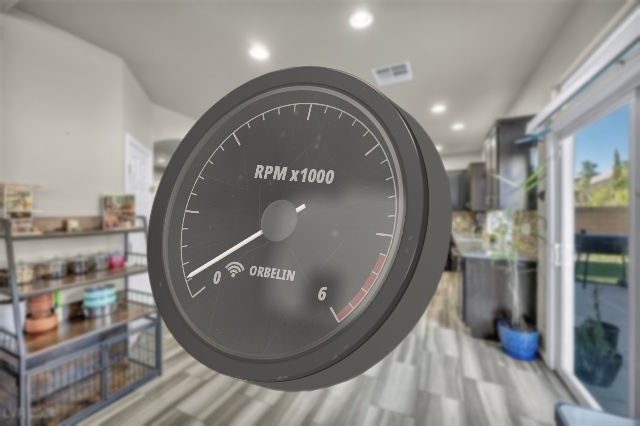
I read value=200 unit=rpm
